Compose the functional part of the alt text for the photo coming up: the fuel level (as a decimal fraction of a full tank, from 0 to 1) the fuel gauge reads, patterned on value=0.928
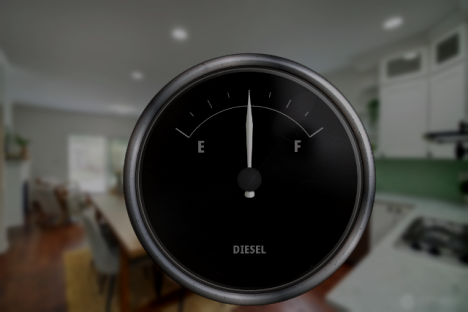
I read value=0.5
